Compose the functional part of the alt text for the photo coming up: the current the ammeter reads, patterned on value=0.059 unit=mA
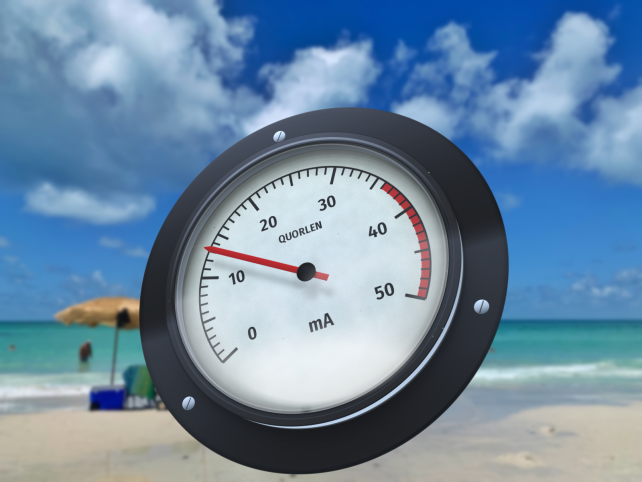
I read value=13 unit=mA
